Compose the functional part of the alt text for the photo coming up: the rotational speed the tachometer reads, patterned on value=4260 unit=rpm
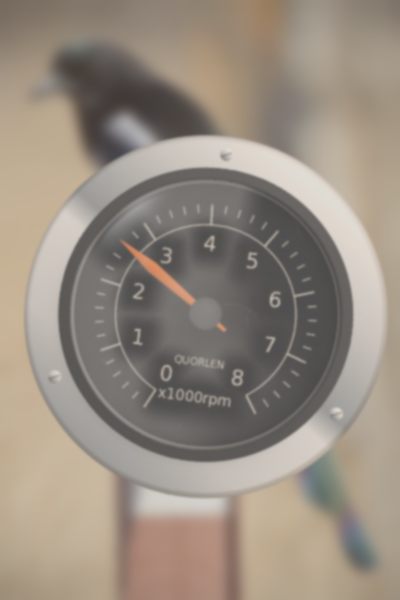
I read value=2600 unit=rpm
